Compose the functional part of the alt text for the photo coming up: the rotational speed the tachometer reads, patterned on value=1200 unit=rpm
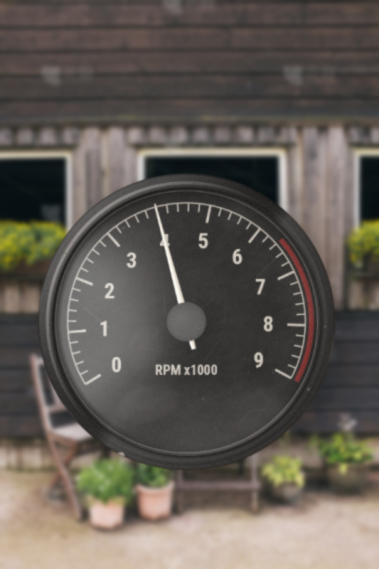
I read value=4000 unit=rpm
